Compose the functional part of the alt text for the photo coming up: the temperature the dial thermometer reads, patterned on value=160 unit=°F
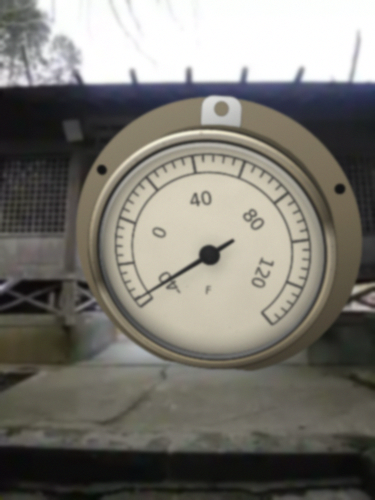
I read value=-36 unit=°F
